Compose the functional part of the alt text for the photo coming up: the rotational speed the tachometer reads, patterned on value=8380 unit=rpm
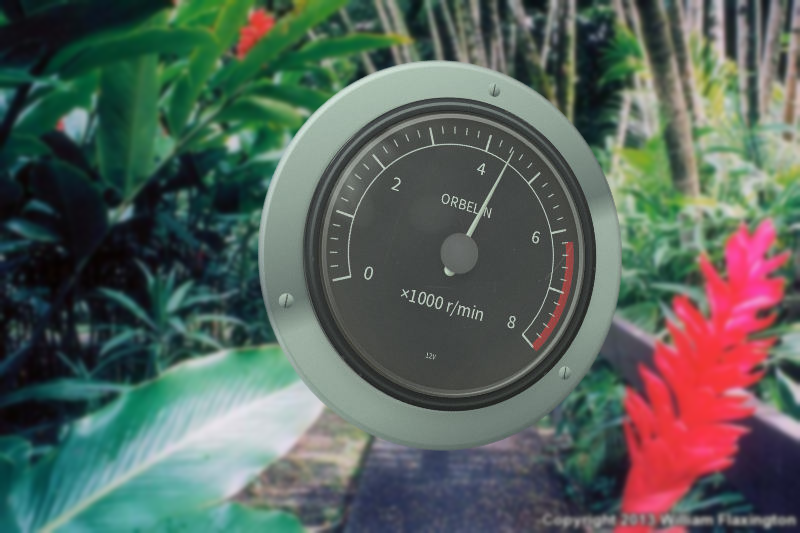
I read value=4400 unit=rpm
